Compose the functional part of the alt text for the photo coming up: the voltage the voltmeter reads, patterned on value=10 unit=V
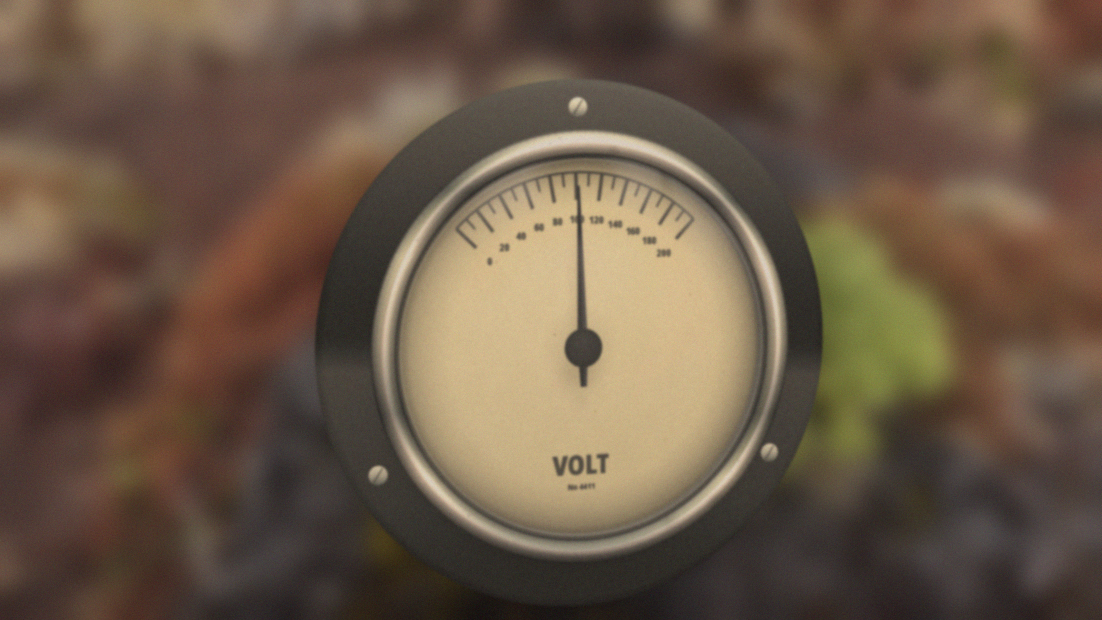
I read value=100 unit=V
